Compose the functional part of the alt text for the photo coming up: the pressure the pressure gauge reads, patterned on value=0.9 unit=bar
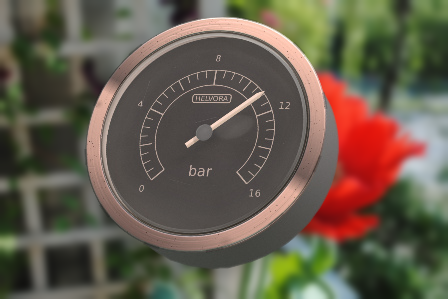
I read value=11 unit=bar
